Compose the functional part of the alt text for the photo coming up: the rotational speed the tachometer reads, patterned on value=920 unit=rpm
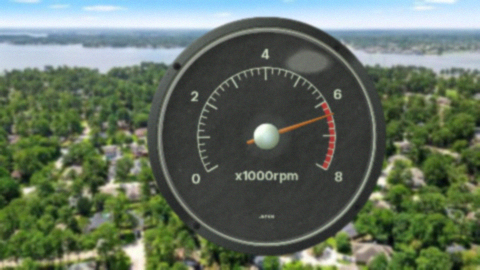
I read value=6400 unit=rpm
